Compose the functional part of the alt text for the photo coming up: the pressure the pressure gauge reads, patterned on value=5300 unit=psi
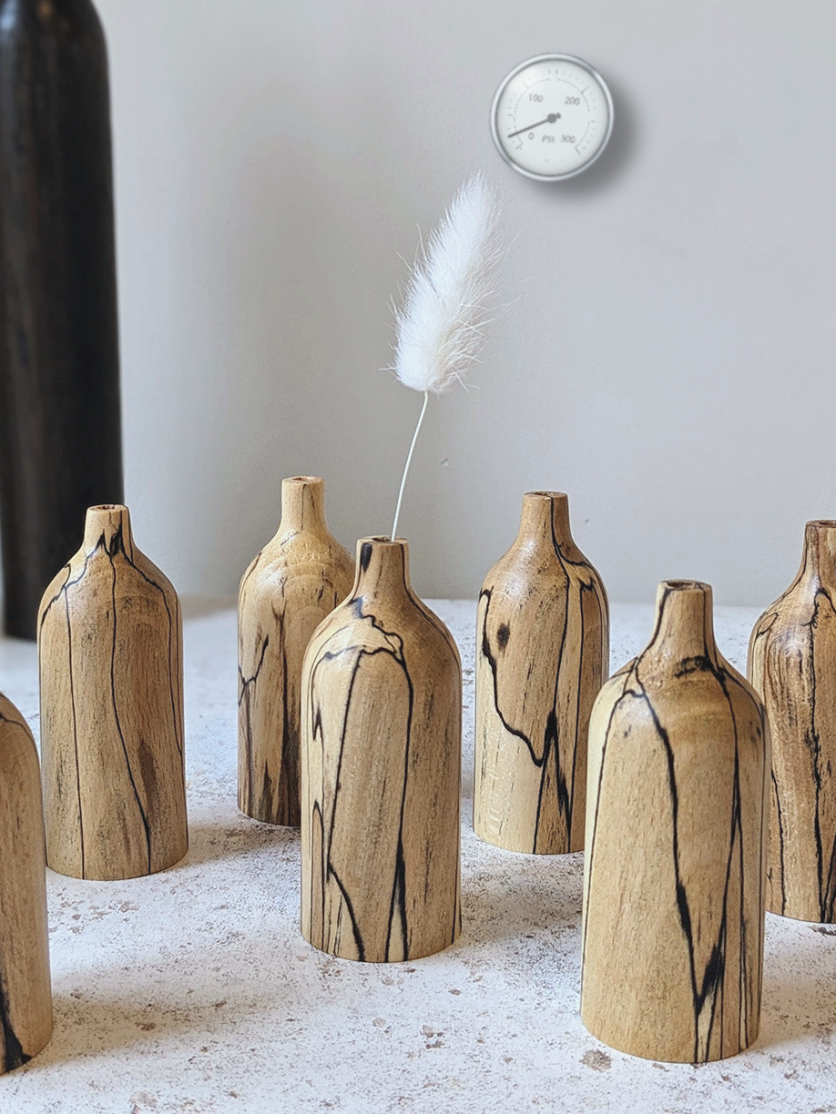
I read value=20 unit=psi
